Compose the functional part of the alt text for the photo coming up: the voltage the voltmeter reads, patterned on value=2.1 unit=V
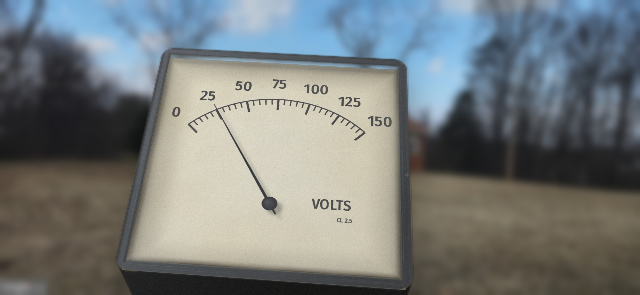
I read value=25 unit=V
